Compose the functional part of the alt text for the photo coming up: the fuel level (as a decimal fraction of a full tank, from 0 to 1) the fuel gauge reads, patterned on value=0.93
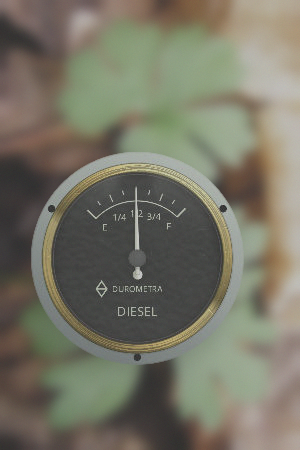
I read value=0.5
